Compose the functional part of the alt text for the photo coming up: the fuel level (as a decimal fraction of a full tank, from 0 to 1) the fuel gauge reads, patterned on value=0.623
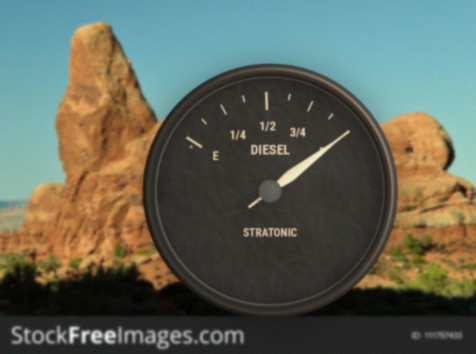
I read value=1
